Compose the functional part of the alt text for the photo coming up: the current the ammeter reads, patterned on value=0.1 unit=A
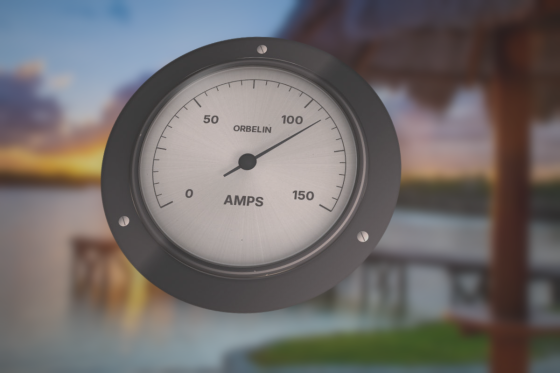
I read value=110 unit=A
